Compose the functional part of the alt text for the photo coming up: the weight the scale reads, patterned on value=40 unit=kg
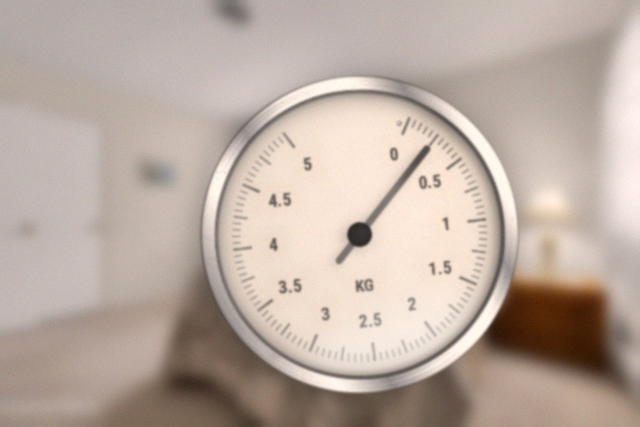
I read value=0.25 unit=kg
